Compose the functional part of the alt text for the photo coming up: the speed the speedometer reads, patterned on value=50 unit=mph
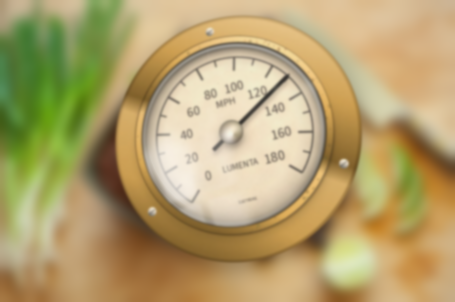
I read value=130 unit=mph
